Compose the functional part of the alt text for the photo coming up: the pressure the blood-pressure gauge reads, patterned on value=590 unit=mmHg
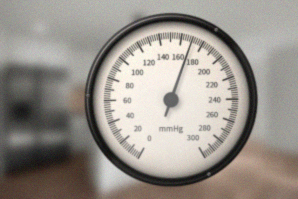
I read value=170 unit=mmHg
